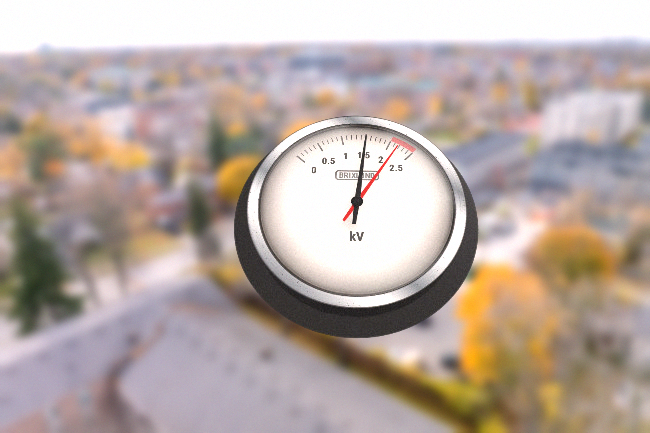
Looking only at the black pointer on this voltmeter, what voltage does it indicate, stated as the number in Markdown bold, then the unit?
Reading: **1.5** kV
